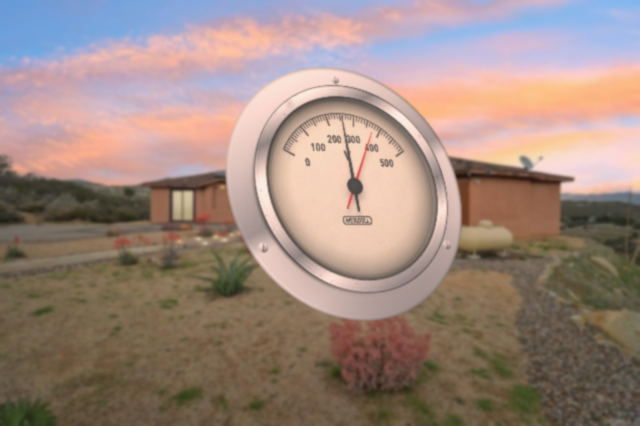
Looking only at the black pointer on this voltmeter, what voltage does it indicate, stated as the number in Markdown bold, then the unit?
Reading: **250** V
